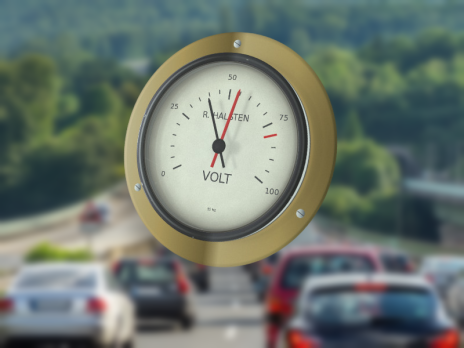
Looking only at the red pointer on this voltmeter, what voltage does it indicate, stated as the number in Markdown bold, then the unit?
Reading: **55** V
